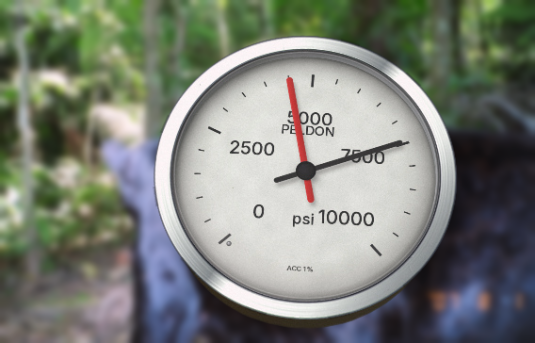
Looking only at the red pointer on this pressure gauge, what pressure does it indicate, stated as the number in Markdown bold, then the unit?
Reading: **4500** psi
